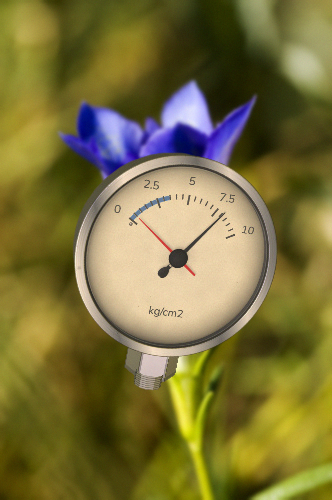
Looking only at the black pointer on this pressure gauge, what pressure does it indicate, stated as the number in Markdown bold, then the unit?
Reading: **8** kg/cm²
